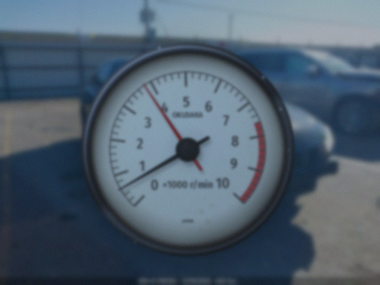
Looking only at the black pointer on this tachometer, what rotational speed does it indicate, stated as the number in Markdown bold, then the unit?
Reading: **600** rpm
